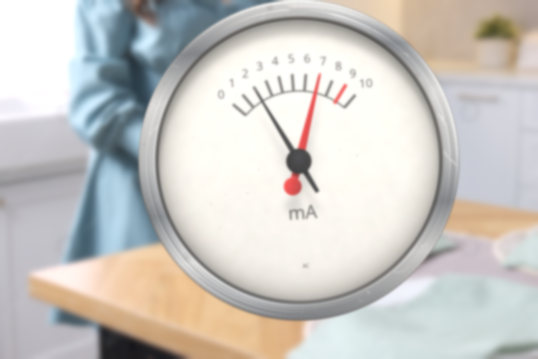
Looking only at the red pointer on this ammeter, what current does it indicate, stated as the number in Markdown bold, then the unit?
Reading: **7** mA
